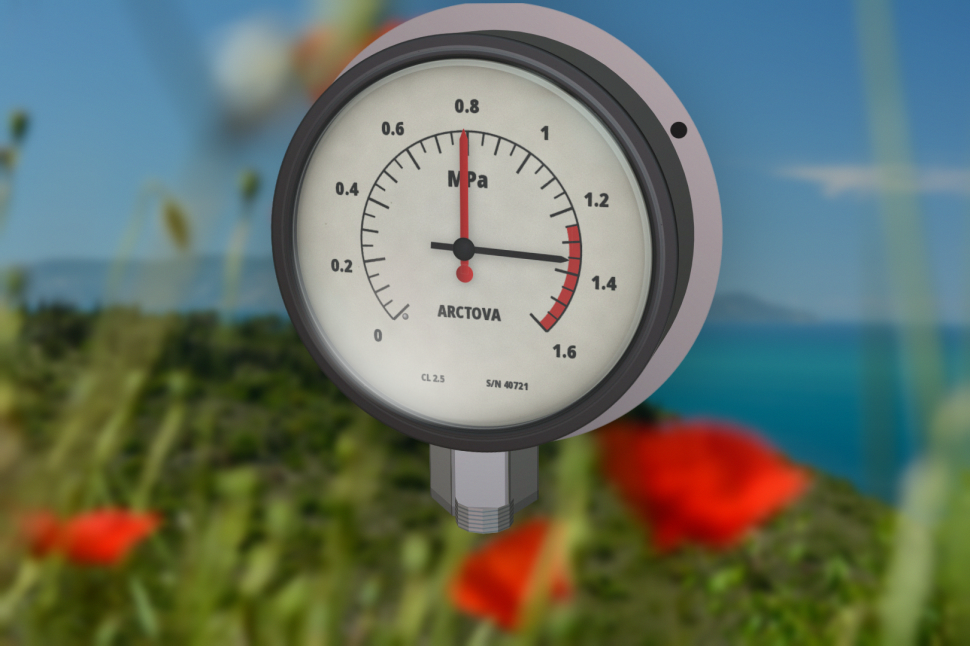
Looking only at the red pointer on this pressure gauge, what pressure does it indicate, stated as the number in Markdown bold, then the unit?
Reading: **0.8** MPa
